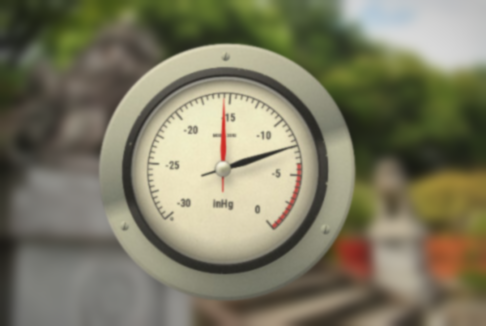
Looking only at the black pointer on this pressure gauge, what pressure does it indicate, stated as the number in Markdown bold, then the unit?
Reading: **-7.5** inHg
